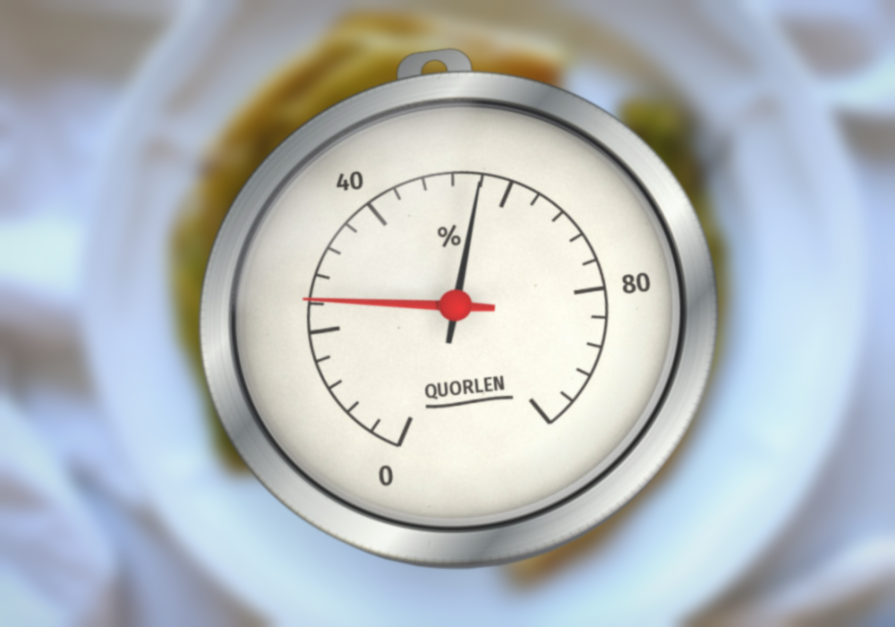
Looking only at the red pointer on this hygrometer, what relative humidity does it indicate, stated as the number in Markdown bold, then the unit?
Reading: **24** %
